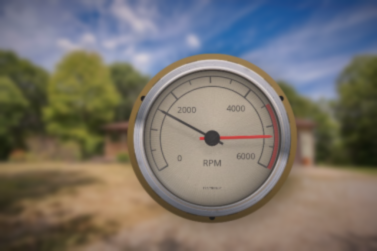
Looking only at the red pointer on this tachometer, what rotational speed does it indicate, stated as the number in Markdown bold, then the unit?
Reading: **5250** rpm
